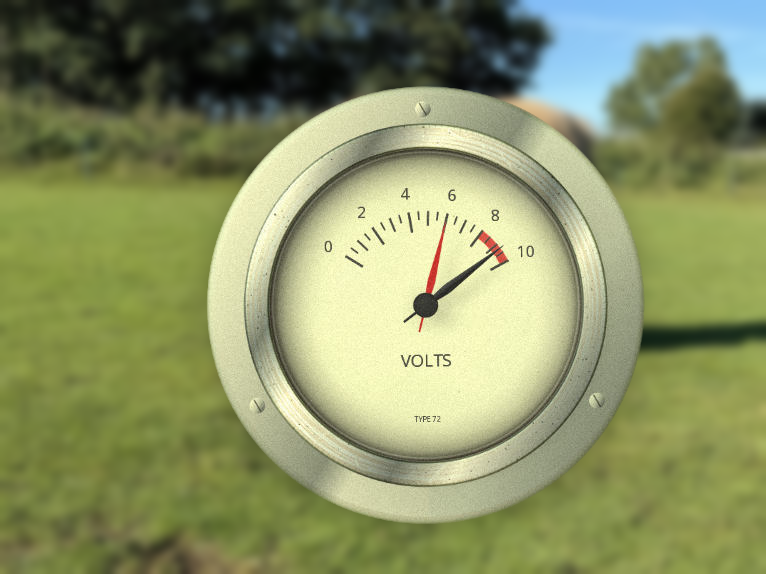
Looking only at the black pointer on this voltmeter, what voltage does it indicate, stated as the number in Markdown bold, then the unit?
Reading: **9.25** V
